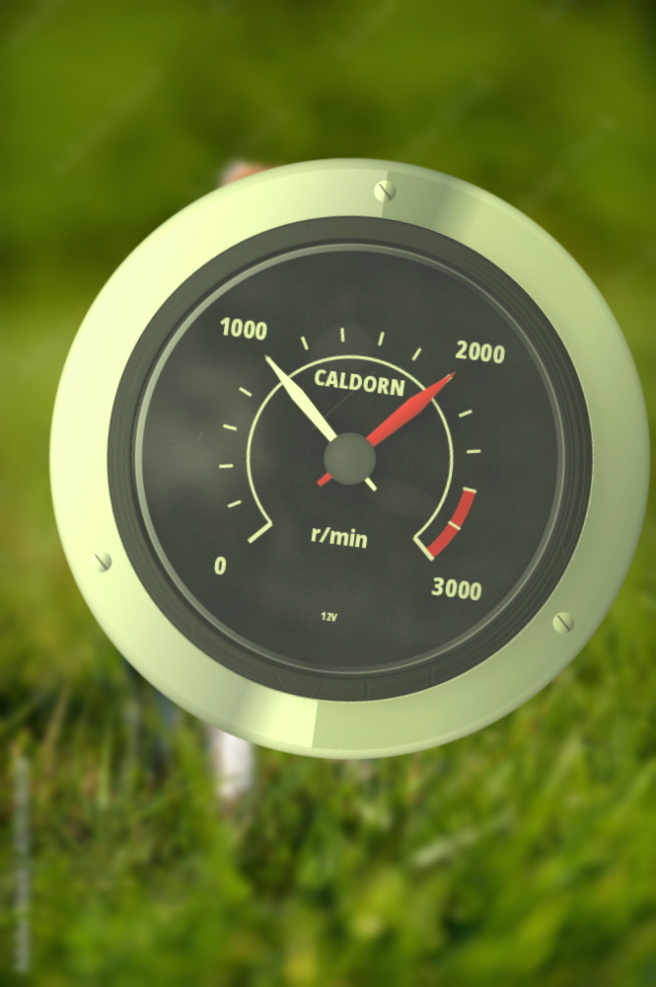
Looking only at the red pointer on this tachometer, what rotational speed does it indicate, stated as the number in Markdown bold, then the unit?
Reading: **2000** rpm
